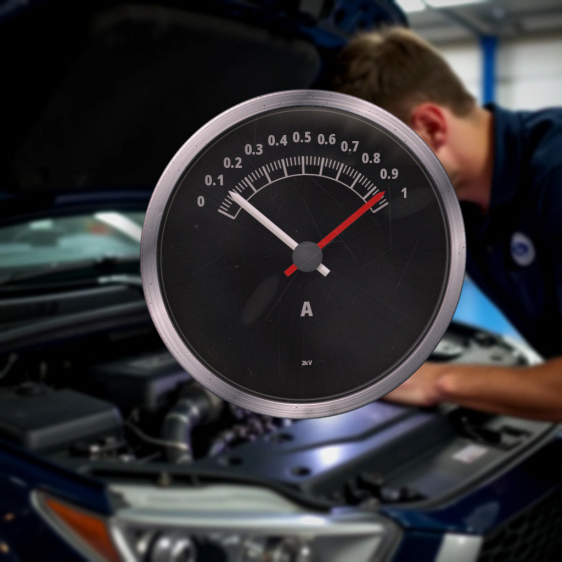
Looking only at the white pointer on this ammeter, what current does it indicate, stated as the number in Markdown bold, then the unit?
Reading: **0.1** A
